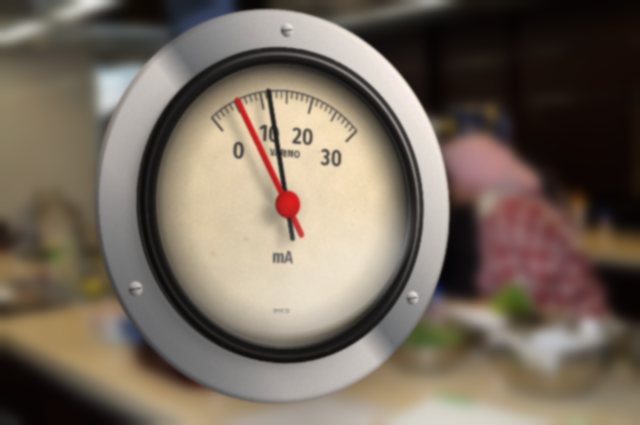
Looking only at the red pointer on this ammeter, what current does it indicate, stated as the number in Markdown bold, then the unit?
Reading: **5** mA
